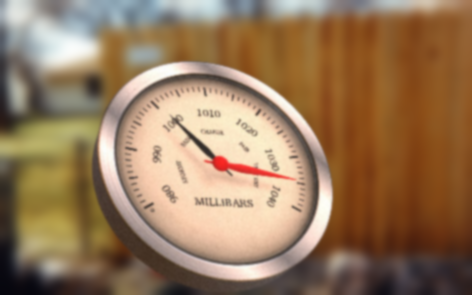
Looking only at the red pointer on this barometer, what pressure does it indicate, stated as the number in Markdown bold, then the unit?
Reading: **1035** mbar
